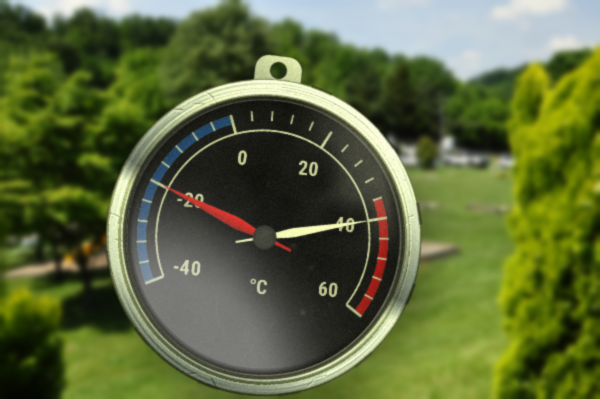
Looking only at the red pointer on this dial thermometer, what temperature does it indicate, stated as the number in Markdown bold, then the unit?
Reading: **-20** °C
